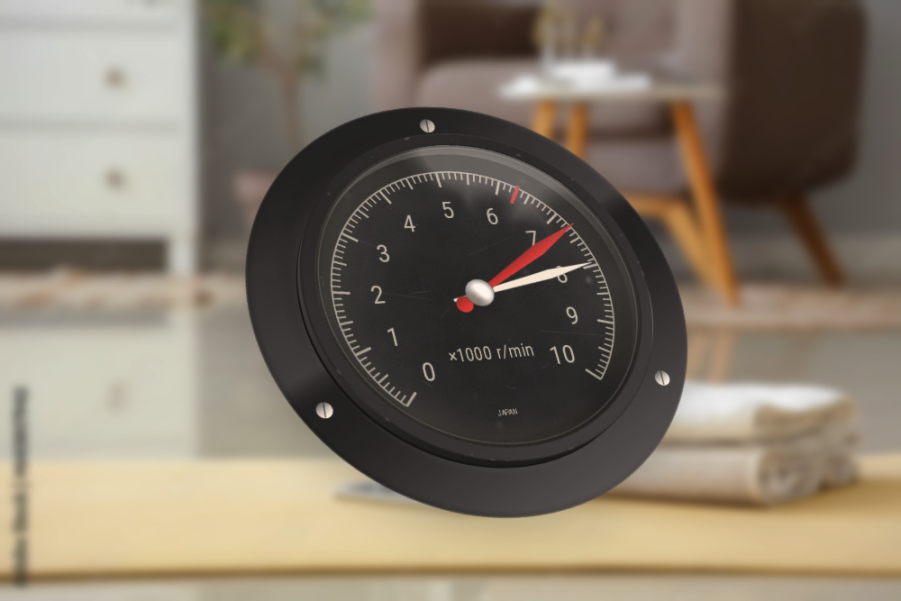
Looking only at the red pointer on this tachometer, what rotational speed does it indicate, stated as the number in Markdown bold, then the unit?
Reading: **7300** rpm
